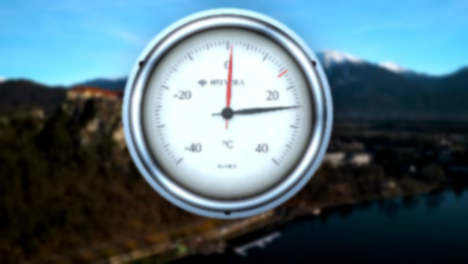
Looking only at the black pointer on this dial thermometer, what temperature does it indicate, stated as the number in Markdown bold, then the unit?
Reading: **25** °C
